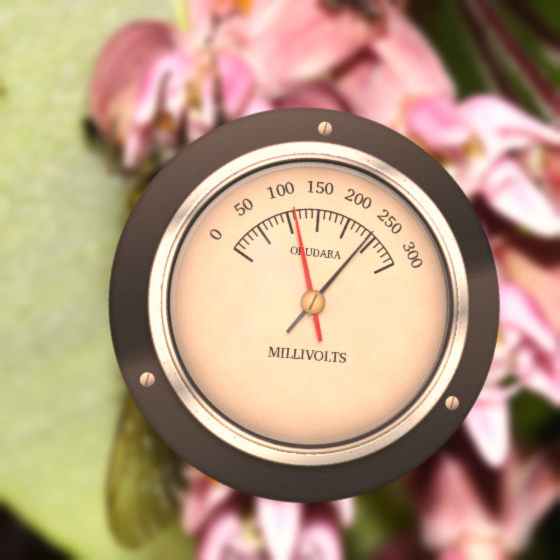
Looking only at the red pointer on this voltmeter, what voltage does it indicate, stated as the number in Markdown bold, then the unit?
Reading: **110** mV
